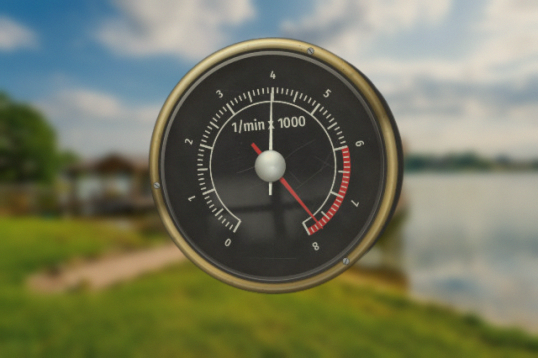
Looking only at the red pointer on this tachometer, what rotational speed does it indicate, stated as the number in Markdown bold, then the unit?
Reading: **7700** rpm
